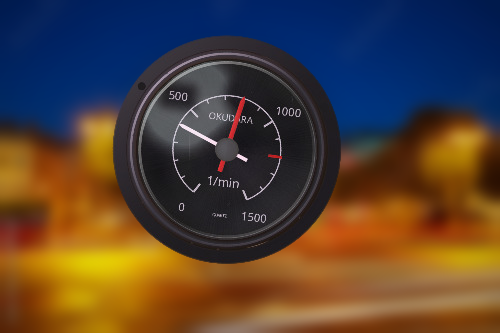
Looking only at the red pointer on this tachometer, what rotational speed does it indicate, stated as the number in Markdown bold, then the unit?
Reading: **800** rpm
